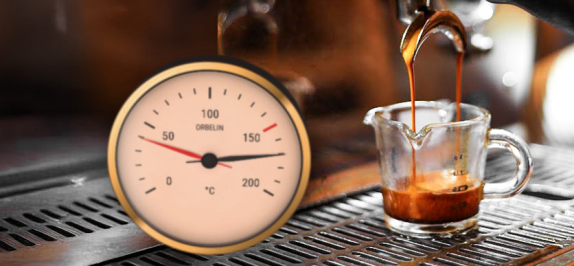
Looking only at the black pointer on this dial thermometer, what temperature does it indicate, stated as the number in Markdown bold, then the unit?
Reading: **170** °C
